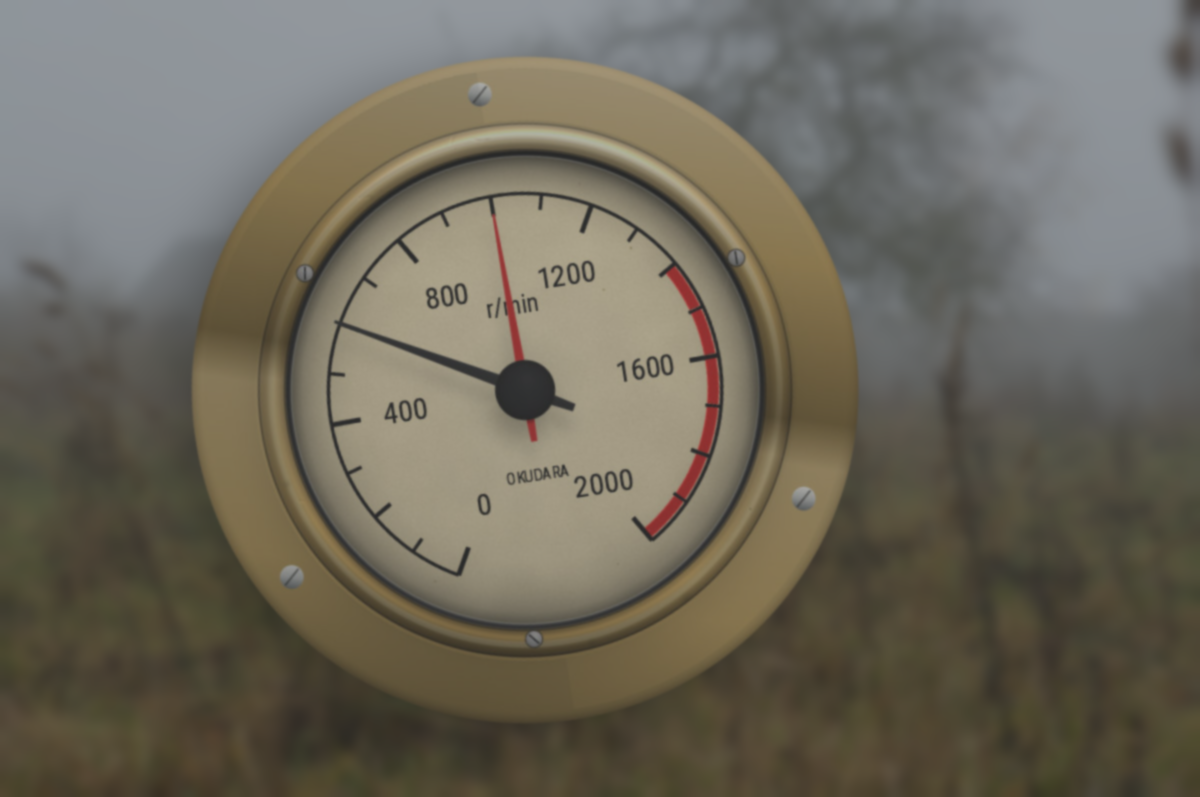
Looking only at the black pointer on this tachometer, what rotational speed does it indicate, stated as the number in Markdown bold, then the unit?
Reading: **600** rpm
